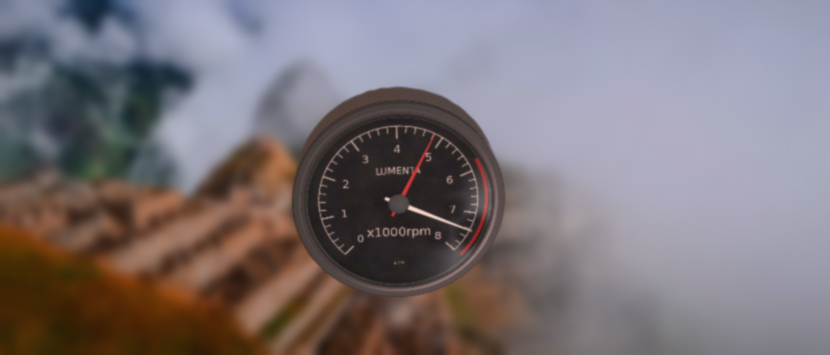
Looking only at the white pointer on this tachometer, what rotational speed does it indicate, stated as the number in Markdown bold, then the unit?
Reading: **7400** rpm
